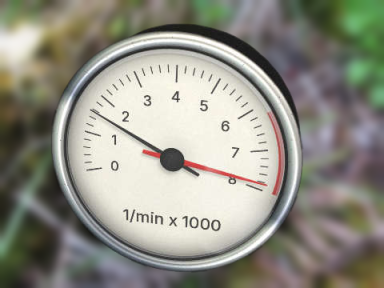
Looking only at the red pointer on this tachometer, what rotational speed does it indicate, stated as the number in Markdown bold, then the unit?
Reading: **7800** rpm
